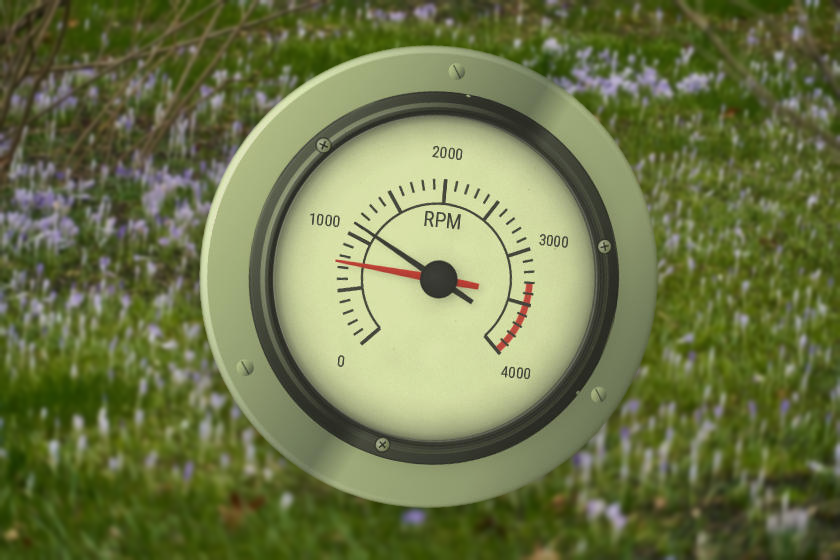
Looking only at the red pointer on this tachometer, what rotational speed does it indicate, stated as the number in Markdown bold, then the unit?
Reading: **750** rpm
